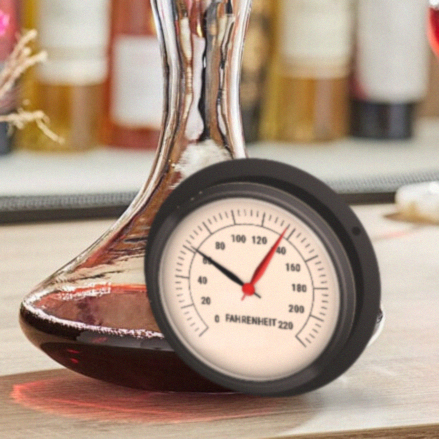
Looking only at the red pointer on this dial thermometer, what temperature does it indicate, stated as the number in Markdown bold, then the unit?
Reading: **136** °F
